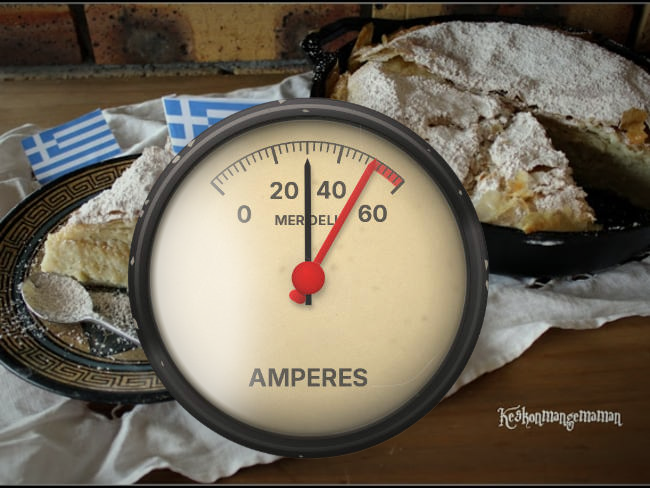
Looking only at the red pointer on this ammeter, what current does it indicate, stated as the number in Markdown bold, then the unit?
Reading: **50** A
